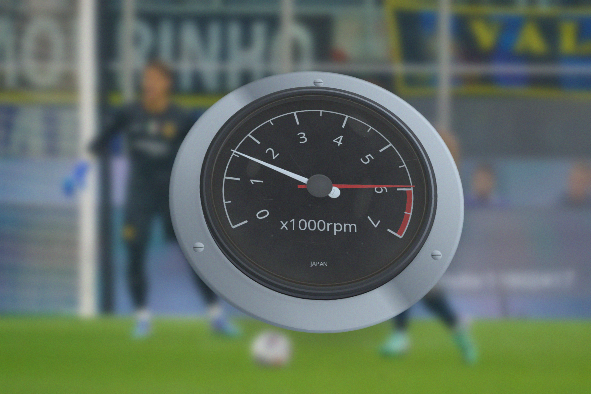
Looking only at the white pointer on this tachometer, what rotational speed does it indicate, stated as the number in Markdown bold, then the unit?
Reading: **1500** rpm
